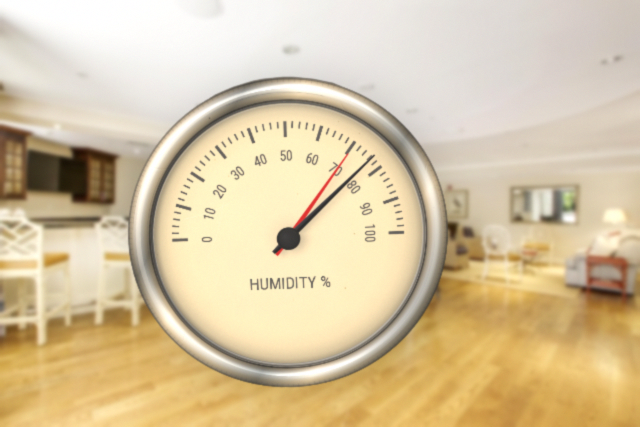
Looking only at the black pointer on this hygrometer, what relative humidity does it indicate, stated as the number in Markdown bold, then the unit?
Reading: **76** %
